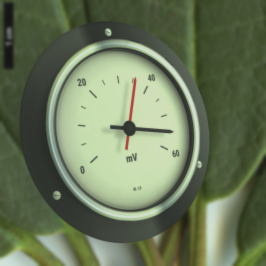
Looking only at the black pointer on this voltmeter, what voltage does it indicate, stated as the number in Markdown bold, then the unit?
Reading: **55** mV
